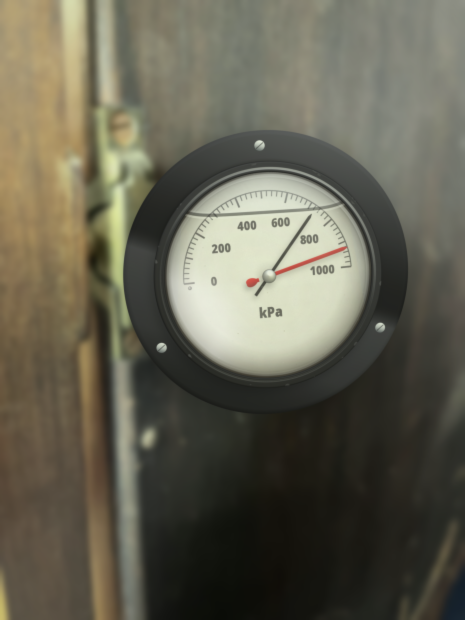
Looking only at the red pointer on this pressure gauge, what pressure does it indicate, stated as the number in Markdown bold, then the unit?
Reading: **920** kPa
